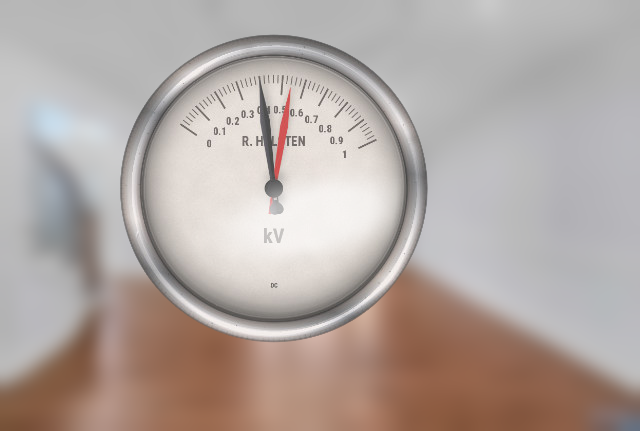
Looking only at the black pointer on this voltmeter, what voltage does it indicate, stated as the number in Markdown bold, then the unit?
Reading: **0.4** kV
